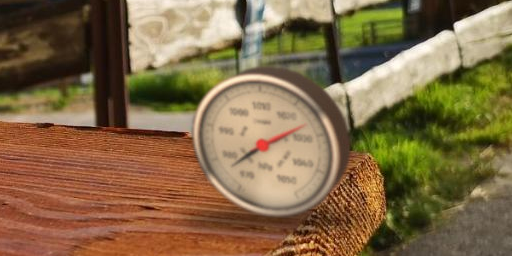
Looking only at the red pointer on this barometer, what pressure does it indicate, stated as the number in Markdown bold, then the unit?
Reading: **1026** hPa
